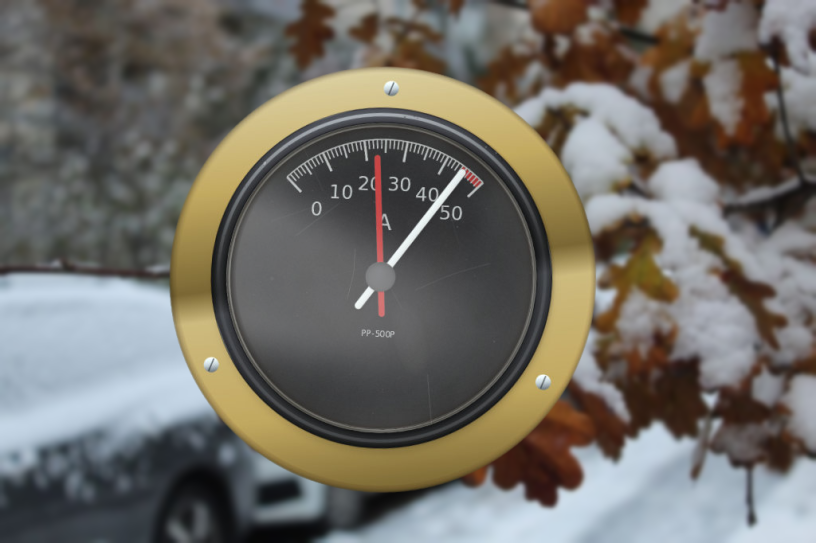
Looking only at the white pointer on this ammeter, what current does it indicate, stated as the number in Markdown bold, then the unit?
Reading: **45** A
